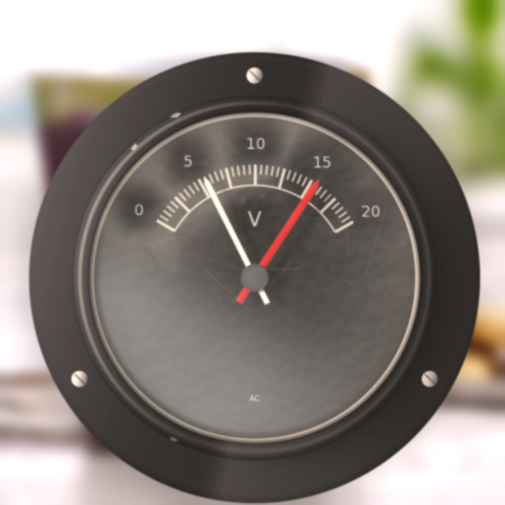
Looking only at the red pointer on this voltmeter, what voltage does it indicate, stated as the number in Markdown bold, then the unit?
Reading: **15.5** V
